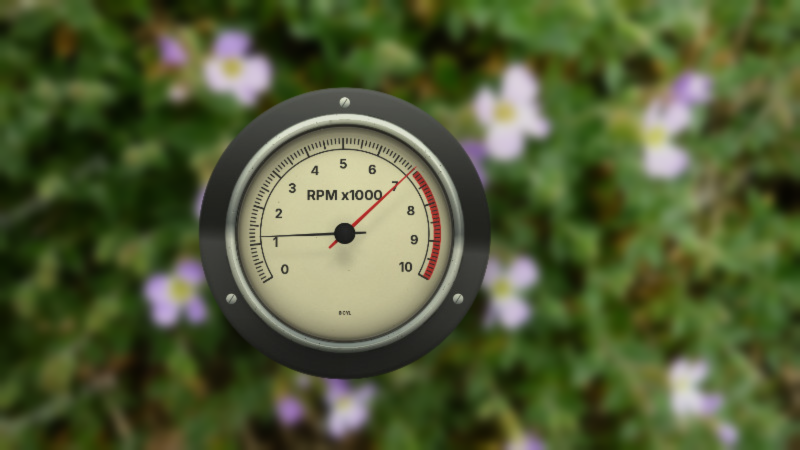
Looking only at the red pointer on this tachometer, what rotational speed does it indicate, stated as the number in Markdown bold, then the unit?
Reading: **7000** rpm
